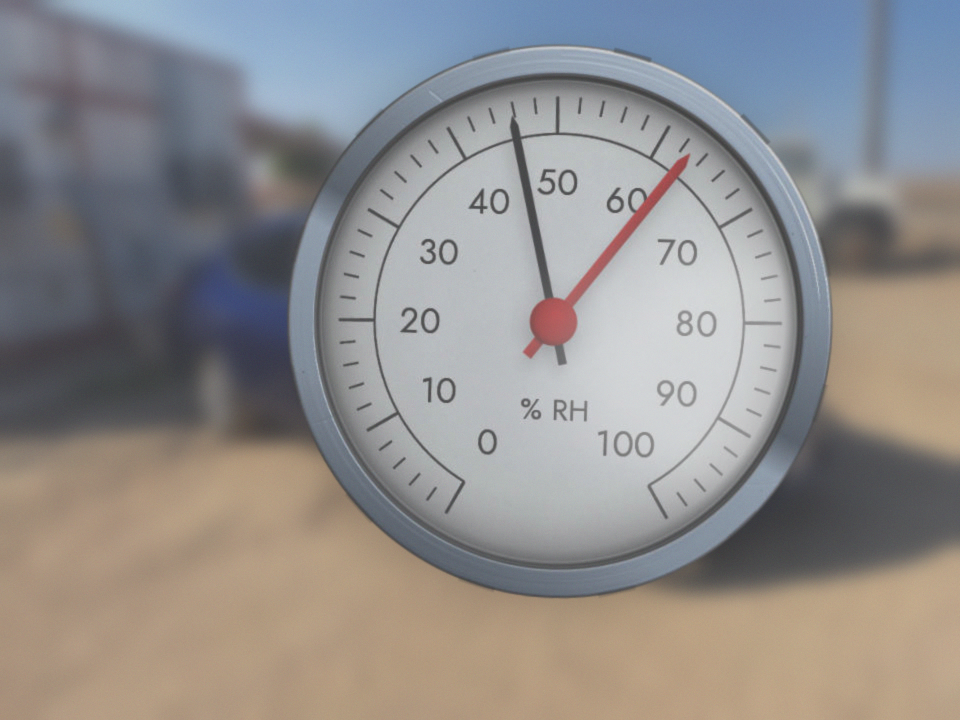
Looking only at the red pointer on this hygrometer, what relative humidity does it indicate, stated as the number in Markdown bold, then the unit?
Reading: **63** %
